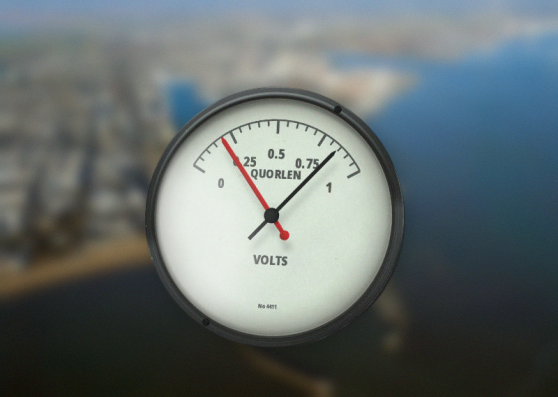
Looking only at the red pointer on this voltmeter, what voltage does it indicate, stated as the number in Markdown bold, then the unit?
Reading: **0.2** V
